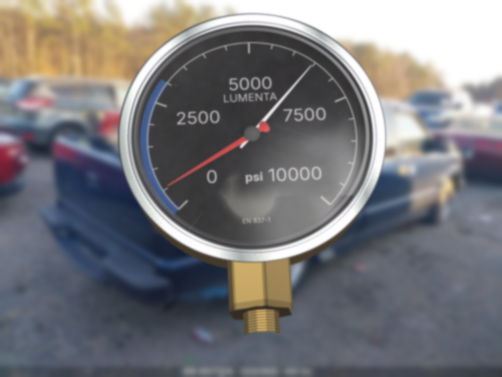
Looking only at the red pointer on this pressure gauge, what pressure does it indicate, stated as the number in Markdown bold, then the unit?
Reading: **500** psi
